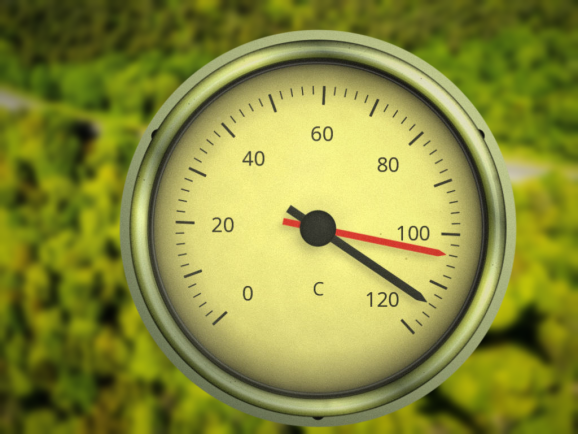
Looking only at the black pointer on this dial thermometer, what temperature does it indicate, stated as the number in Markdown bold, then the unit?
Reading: **114** °C
